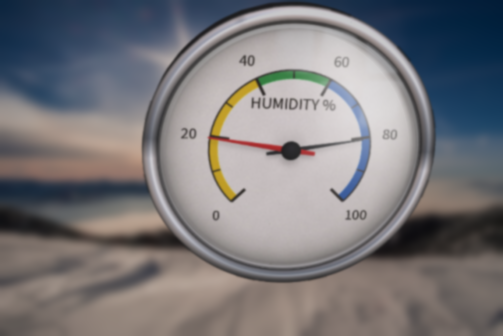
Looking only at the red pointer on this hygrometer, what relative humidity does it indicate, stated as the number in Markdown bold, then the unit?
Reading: **20** %
